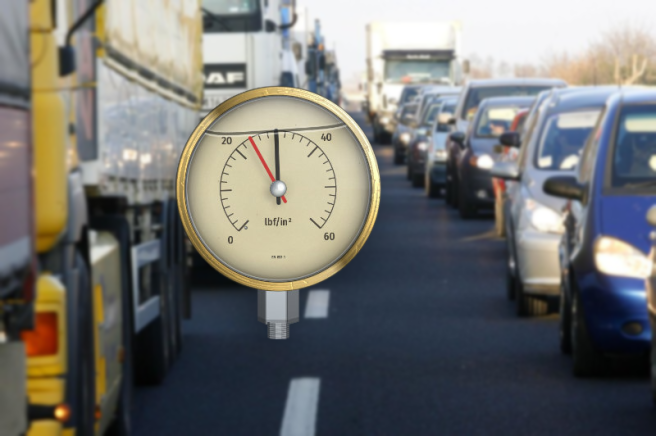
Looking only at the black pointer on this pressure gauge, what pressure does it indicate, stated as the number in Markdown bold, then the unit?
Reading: **30** psi
